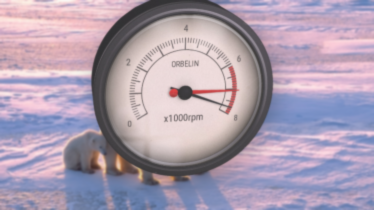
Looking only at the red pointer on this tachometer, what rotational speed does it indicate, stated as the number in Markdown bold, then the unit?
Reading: **7000** rpm
